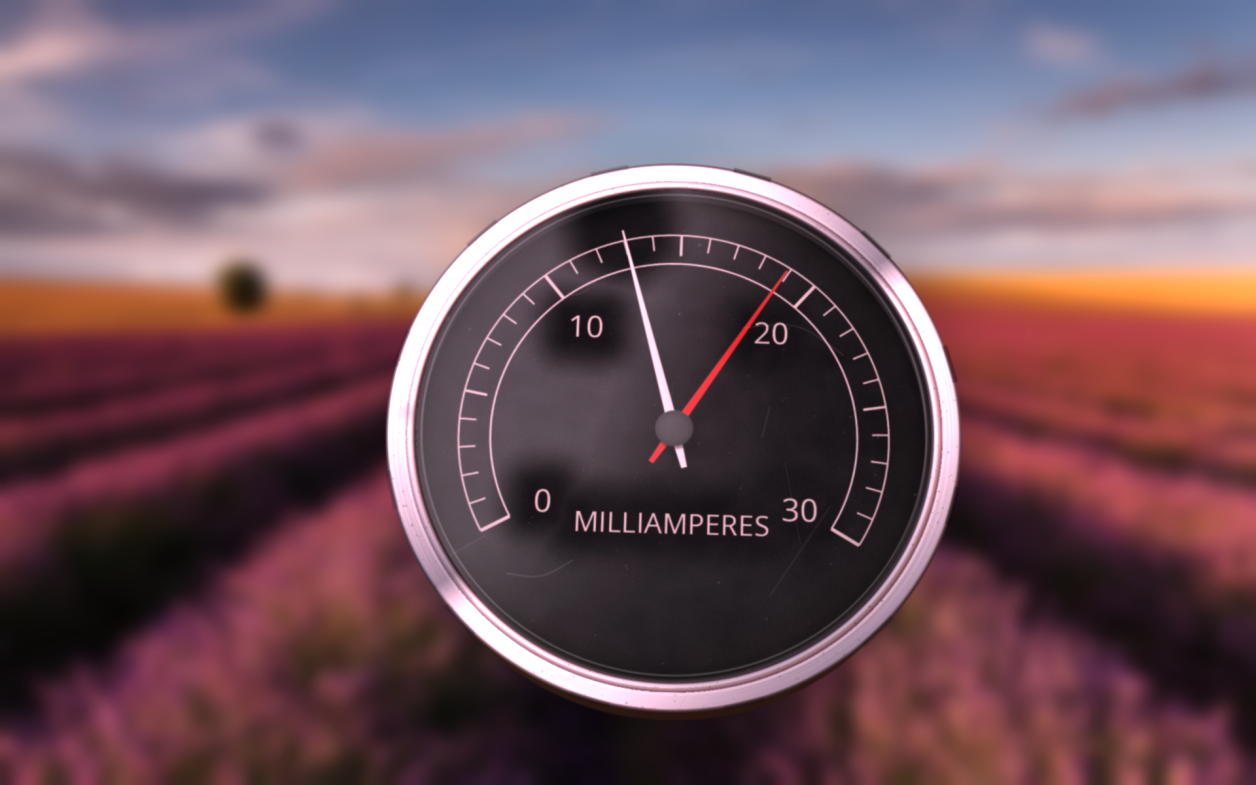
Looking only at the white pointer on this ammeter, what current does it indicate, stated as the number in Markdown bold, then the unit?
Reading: **13** mA
